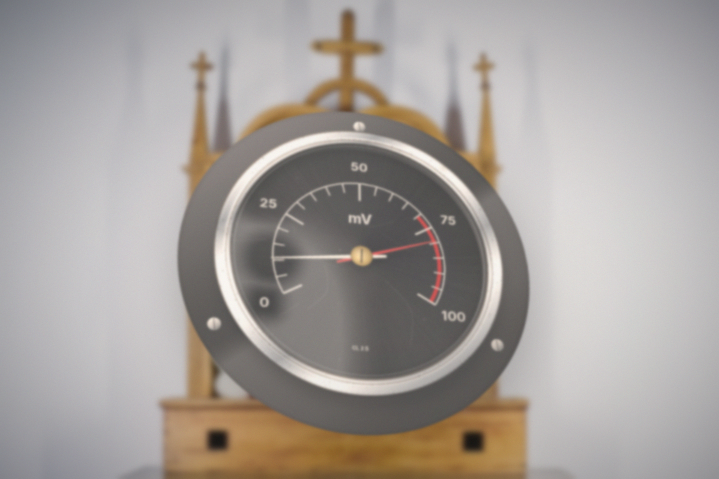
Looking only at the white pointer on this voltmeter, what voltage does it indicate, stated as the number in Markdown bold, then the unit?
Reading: **10** mV
